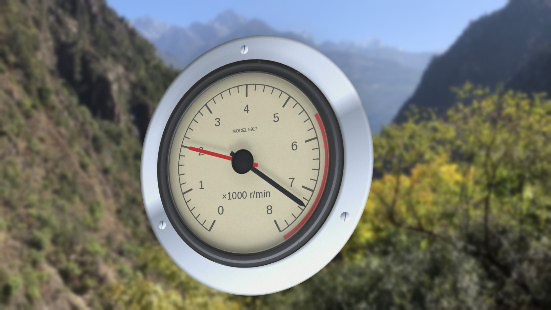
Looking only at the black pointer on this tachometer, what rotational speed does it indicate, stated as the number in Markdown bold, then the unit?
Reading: **7300** rpm
